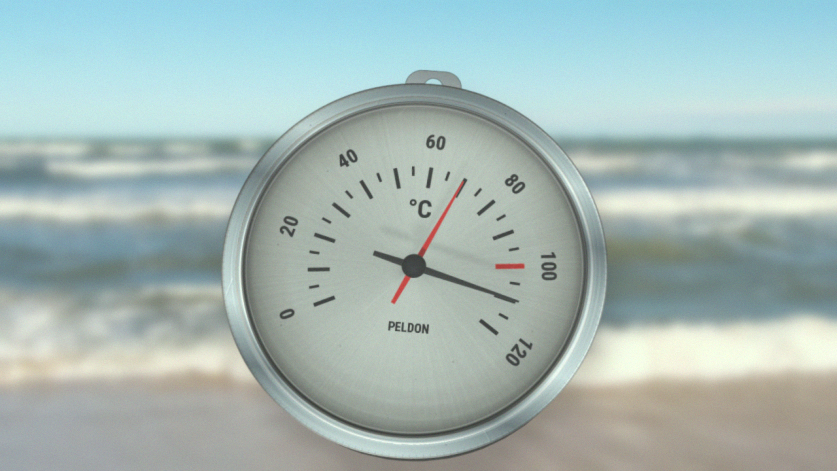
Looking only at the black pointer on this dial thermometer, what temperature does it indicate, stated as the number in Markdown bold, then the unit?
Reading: **110** °C
